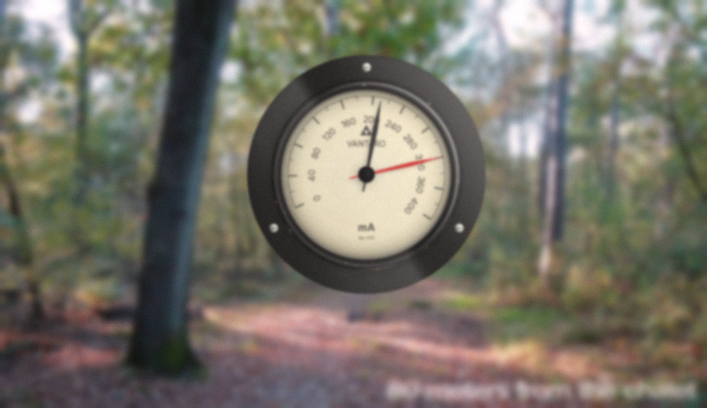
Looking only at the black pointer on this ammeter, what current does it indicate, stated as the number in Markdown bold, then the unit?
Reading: **210** mA
